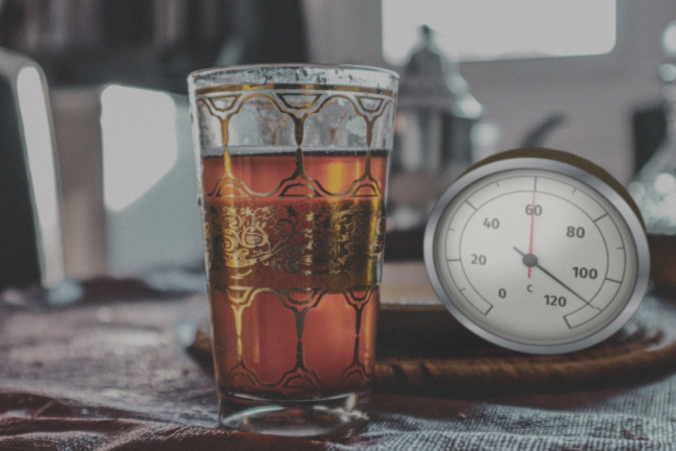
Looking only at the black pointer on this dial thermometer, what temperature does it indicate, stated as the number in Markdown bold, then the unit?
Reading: **110** °C
